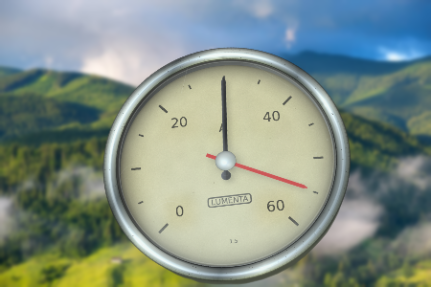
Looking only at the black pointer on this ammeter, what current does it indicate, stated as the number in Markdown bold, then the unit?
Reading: **30** A
